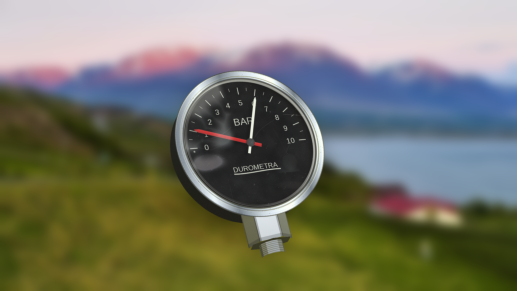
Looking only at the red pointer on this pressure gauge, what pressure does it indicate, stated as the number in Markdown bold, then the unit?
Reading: **1** bar
